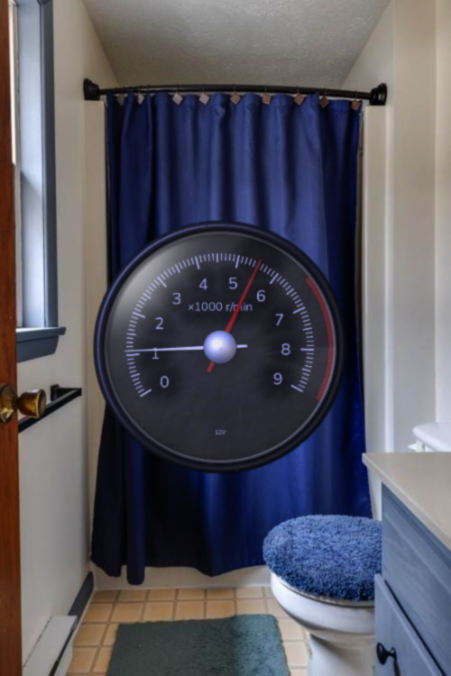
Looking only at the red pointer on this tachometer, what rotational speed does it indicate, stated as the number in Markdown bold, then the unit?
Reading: **5500** rpm
